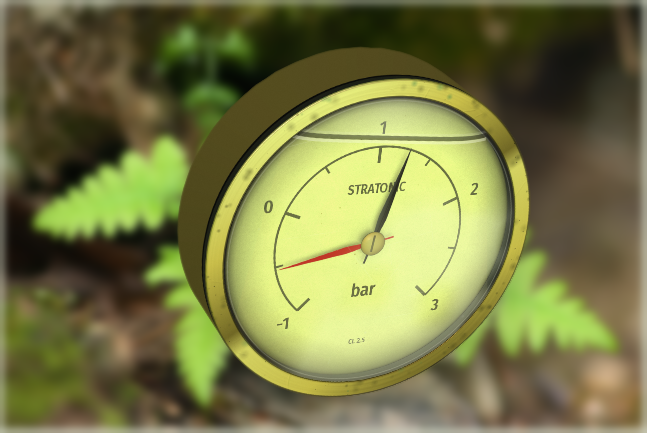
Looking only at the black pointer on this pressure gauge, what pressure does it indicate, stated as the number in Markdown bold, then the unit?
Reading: **1.25** bar
